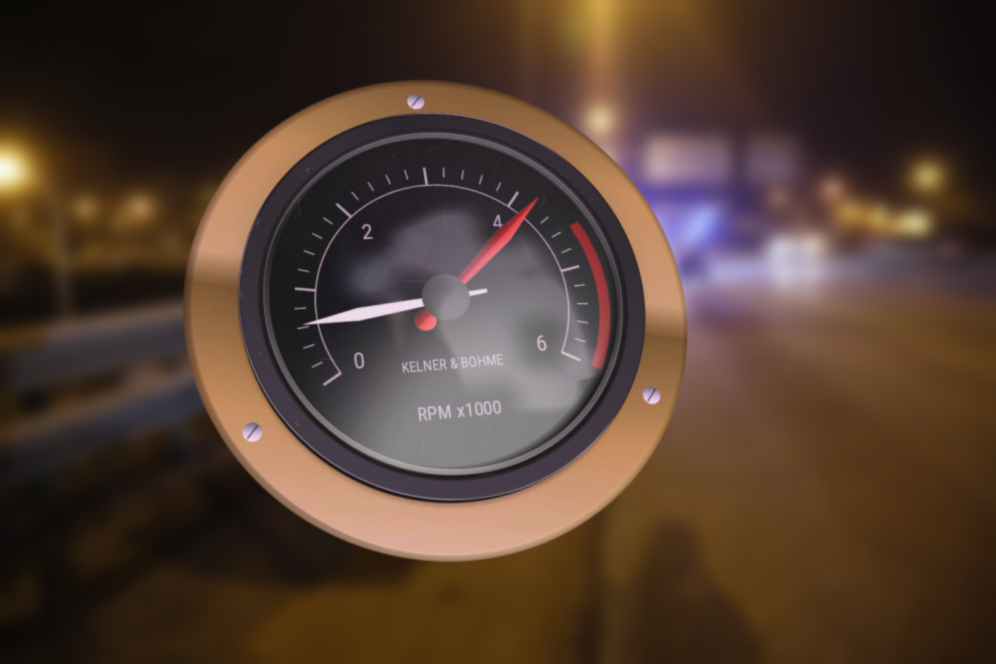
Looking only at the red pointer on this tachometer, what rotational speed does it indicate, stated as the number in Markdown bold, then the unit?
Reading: **4200** rpm
